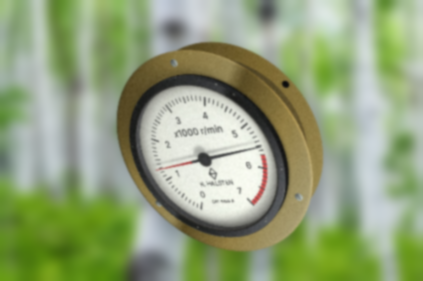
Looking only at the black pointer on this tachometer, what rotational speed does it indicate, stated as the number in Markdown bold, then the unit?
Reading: **5500** rpm
